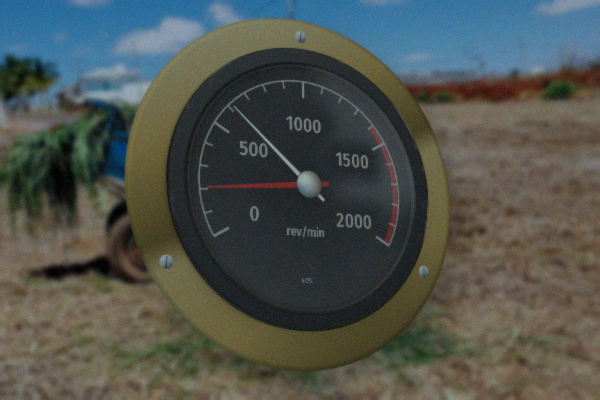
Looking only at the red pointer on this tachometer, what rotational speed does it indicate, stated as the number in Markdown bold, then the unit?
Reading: **200** rpm
